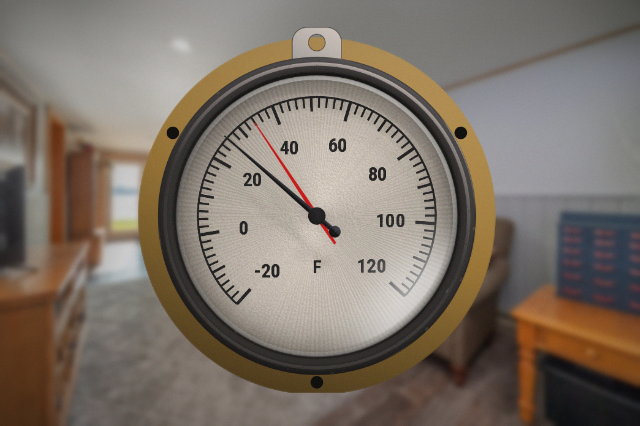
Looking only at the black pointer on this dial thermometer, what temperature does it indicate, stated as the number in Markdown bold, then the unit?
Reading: **26** °F
